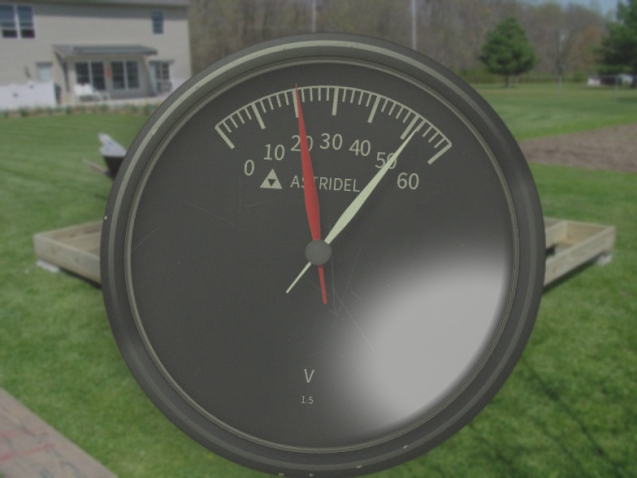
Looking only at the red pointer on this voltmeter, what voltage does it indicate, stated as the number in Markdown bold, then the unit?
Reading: **21** V
